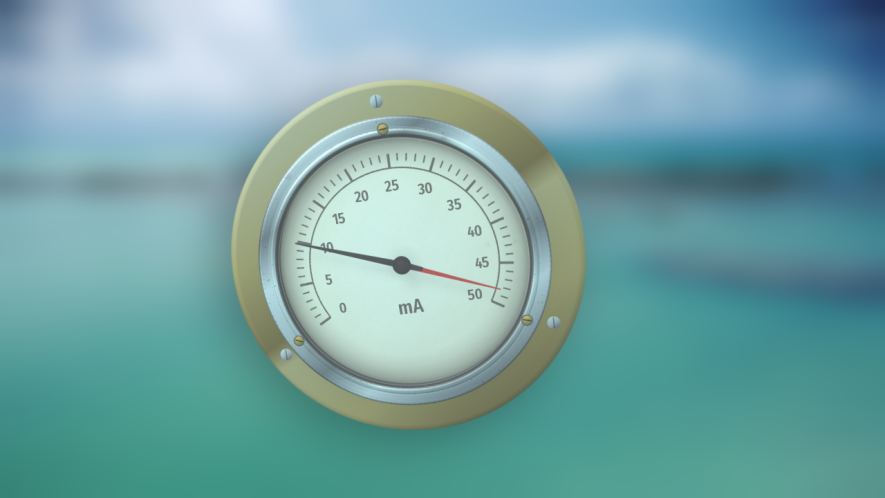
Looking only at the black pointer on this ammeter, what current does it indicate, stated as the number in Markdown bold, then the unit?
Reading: **10** mA
